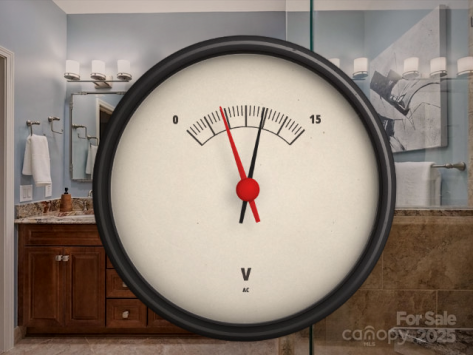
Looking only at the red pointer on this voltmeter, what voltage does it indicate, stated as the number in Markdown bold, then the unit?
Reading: **4.5** V
